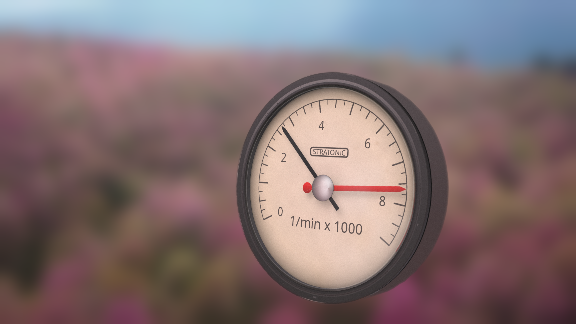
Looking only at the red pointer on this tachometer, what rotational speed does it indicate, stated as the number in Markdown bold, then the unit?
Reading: **7625** rpm
